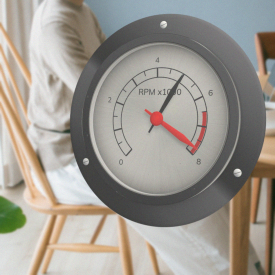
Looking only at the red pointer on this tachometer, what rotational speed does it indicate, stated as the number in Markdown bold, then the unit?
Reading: **7750** rpm
